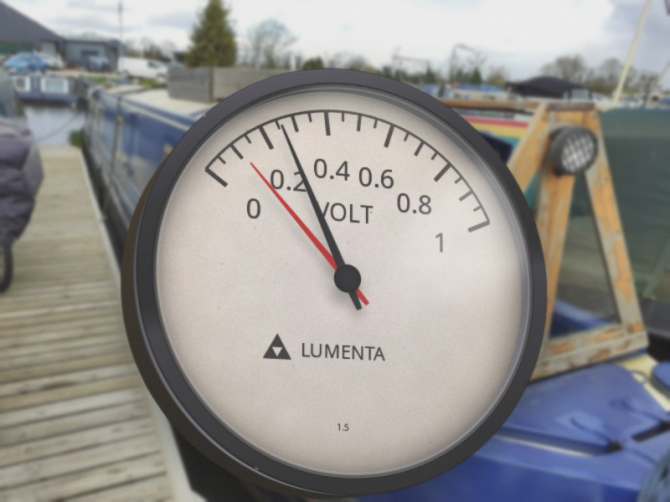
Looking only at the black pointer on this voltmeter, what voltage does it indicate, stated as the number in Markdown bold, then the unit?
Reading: **0.25** V
